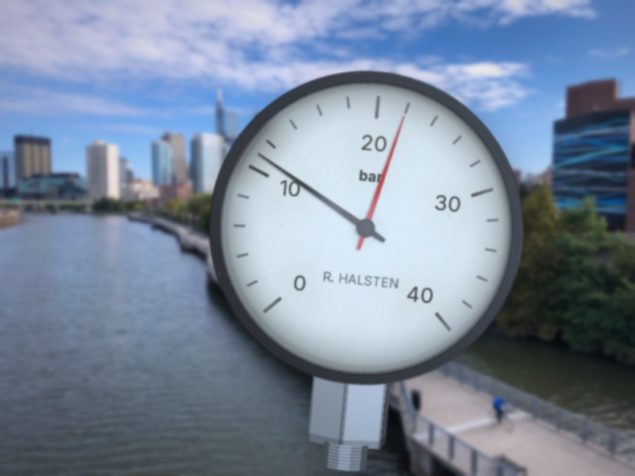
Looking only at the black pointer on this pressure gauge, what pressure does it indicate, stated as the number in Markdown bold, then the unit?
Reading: **11** bar
